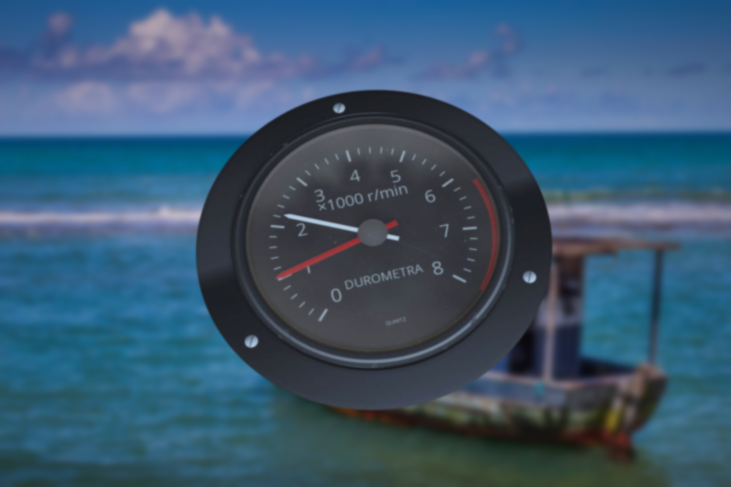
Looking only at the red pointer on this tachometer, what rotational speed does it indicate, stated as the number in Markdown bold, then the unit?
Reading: **1000** rpm
